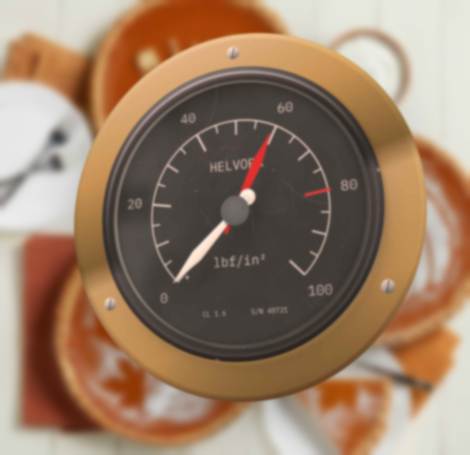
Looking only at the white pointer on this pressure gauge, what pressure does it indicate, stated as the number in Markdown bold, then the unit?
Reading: **0** psi
